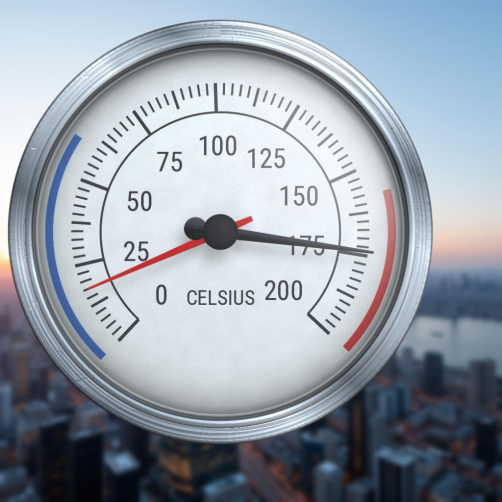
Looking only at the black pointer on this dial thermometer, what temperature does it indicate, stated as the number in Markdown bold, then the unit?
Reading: **173.75** °C
